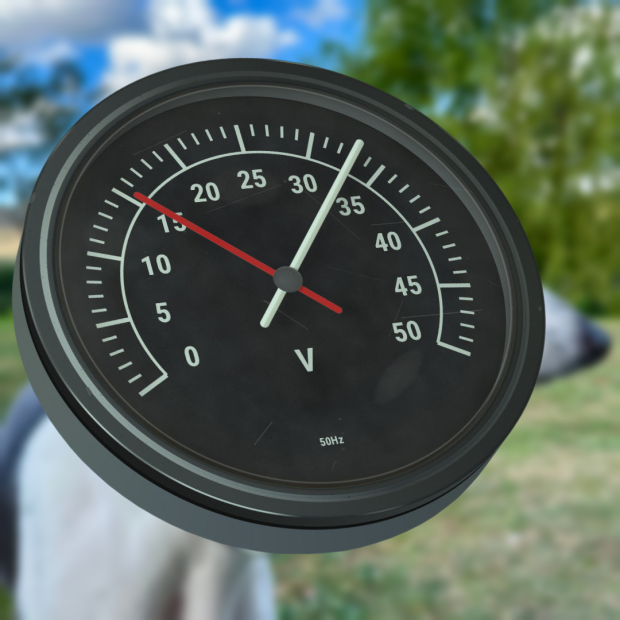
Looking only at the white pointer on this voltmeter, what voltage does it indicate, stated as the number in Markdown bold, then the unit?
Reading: **33** V
